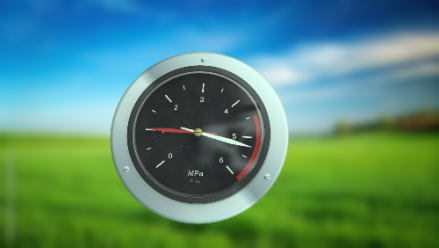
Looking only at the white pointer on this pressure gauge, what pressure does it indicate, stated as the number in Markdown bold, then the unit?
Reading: **5.25** MPa
